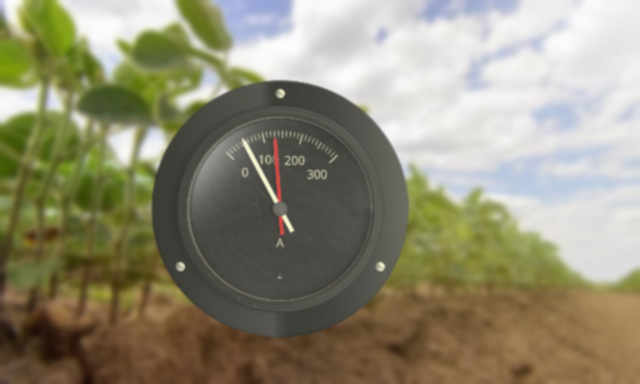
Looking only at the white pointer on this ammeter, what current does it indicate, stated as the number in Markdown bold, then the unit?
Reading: **50** A
